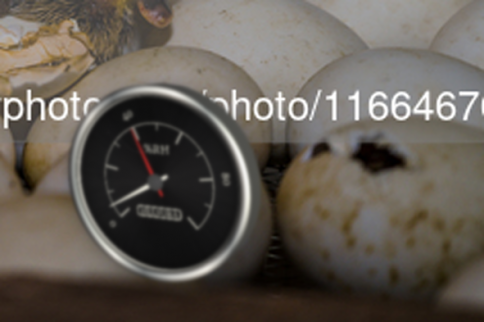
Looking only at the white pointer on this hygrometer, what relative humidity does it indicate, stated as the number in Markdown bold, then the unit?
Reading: **5** %
